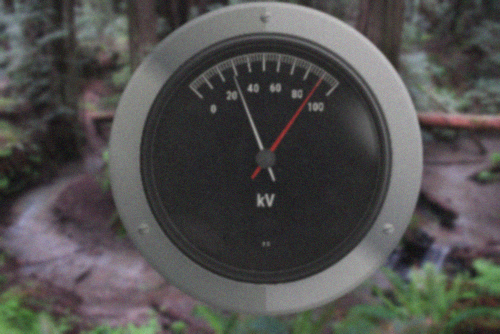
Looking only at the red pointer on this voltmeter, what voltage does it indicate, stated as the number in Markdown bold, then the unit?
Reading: **90** kV
